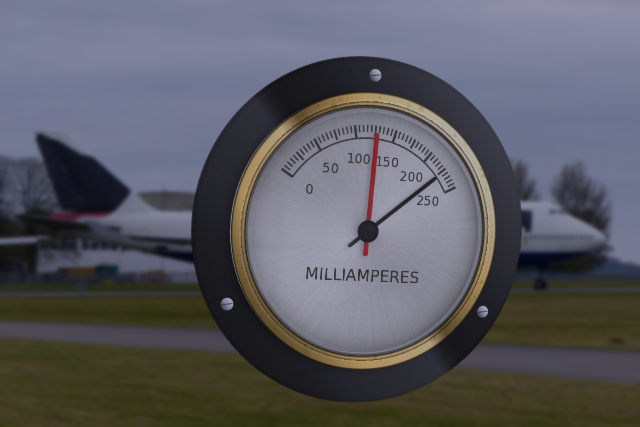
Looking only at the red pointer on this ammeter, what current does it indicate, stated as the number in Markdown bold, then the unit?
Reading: **125** mA
